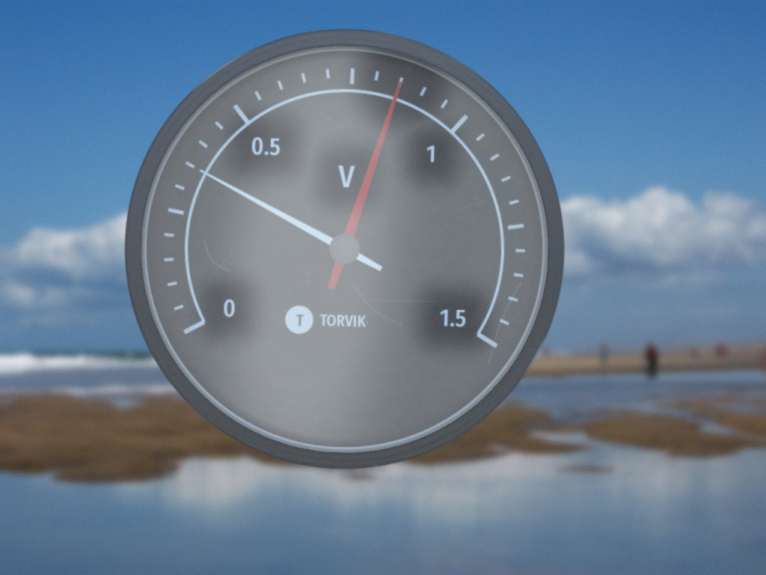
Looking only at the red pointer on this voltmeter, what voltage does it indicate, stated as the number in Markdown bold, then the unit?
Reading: **0.85** V
